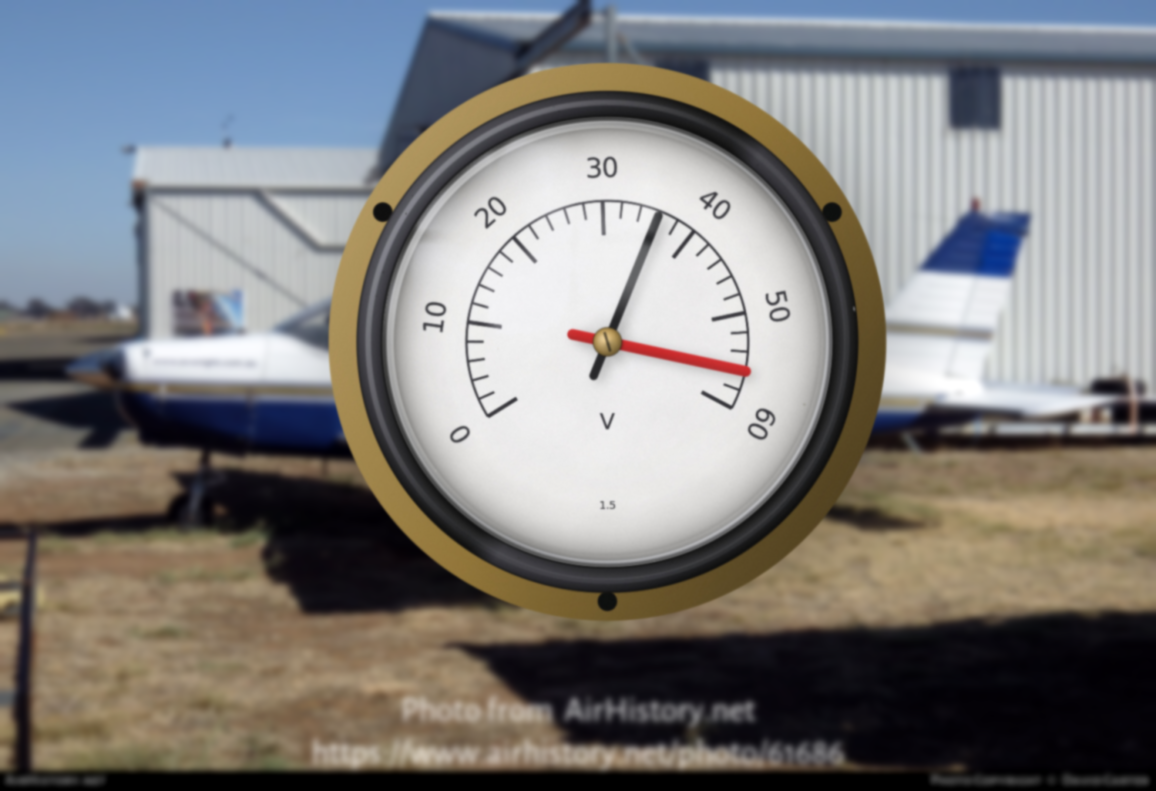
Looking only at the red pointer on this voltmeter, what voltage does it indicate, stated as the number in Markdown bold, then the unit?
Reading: **56** V
